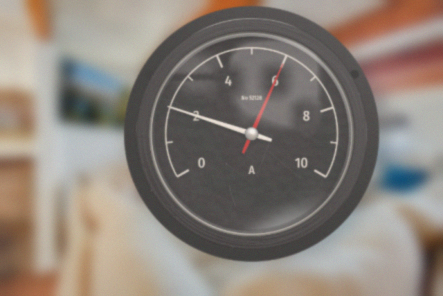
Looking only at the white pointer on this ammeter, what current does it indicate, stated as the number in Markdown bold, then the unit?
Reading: **2** A
